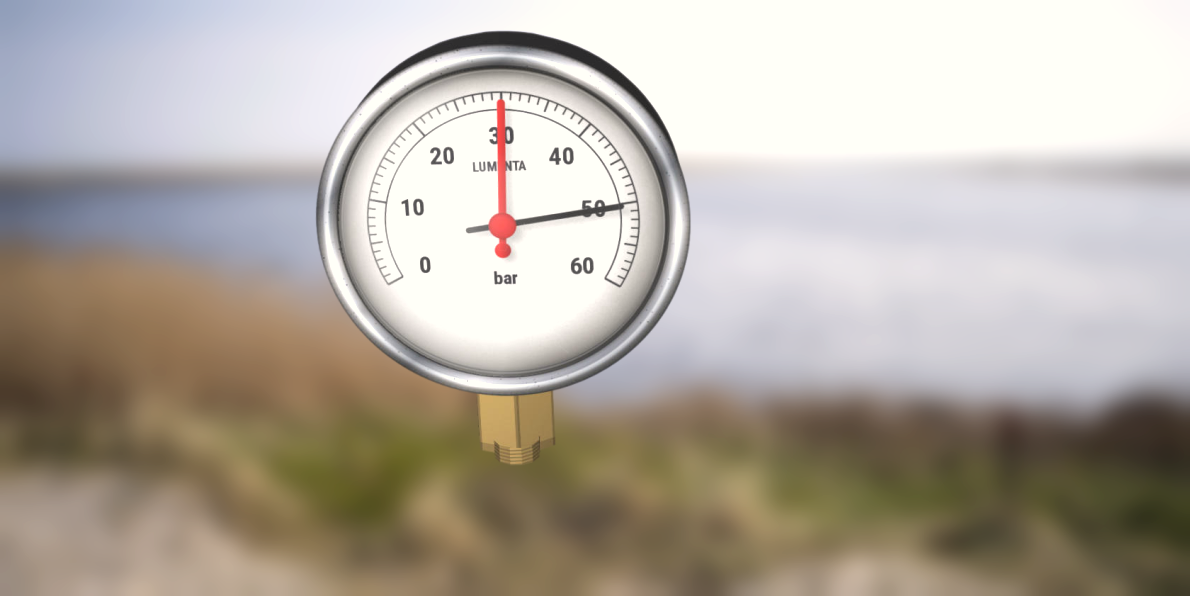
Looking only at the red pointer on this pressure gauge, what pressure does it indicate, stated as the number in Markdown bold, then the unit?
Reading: **30** bar
